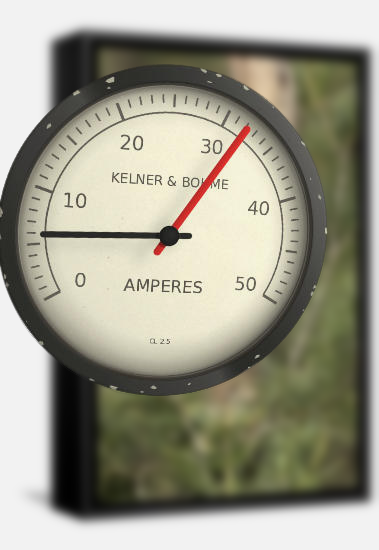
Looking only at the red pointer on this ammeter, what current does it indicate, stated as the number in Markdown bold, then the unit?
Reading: **32** A
